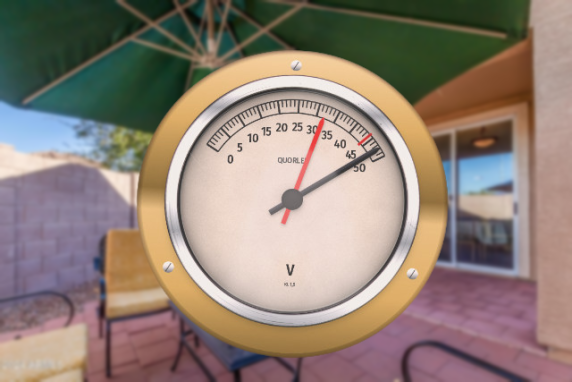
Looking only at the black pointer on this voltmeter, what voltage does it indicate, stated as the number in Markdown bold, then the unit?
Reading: **48** V
